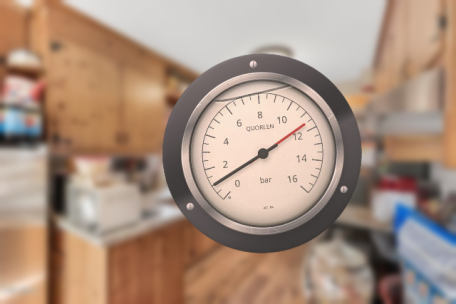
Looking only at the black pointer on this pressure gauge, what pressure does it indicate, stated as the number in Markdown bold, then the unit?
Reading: **1** bar
